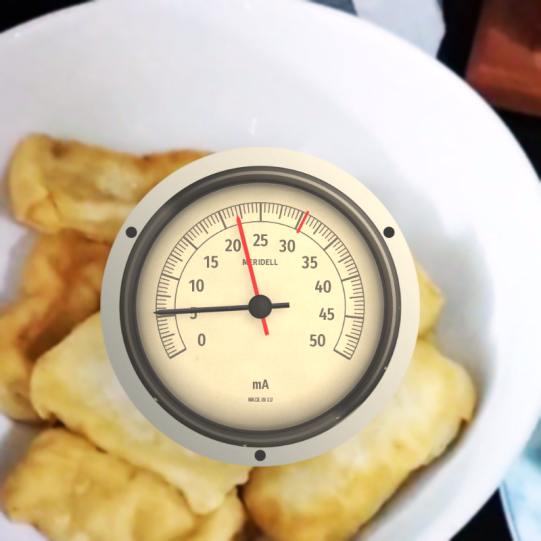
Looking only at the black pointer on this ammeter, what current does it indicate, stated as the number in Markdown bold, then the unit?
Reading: **5.5** mA
